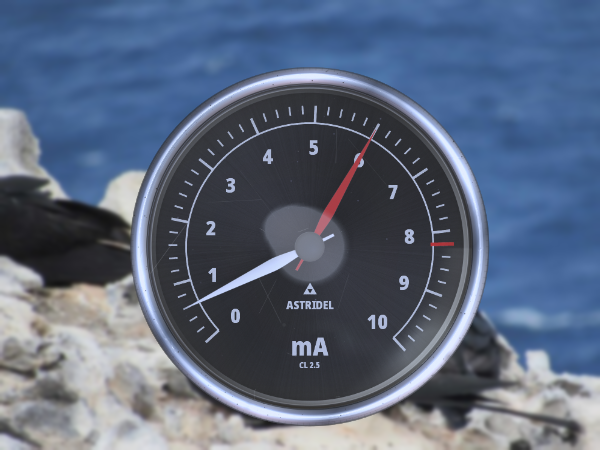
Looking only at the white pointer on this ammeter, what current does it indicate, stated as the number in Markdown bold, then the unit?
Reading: **0.6** mA
